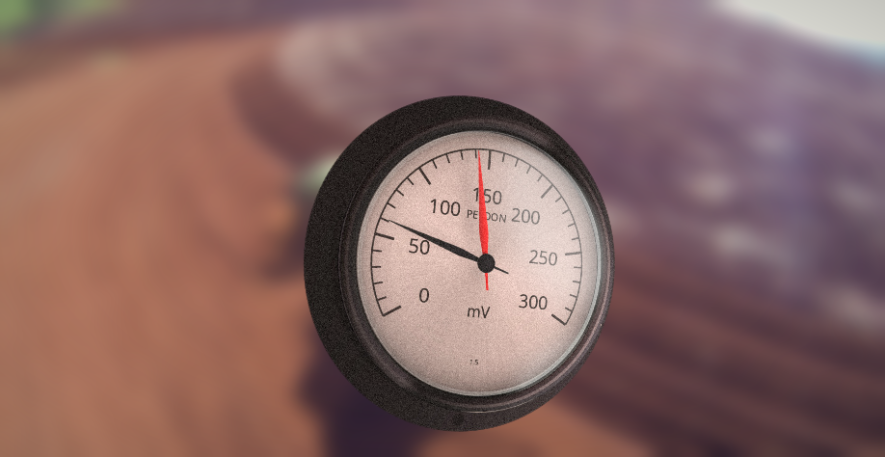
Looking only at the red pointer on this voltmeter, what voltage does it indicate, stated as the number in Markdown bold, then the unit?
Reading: **140** mV
